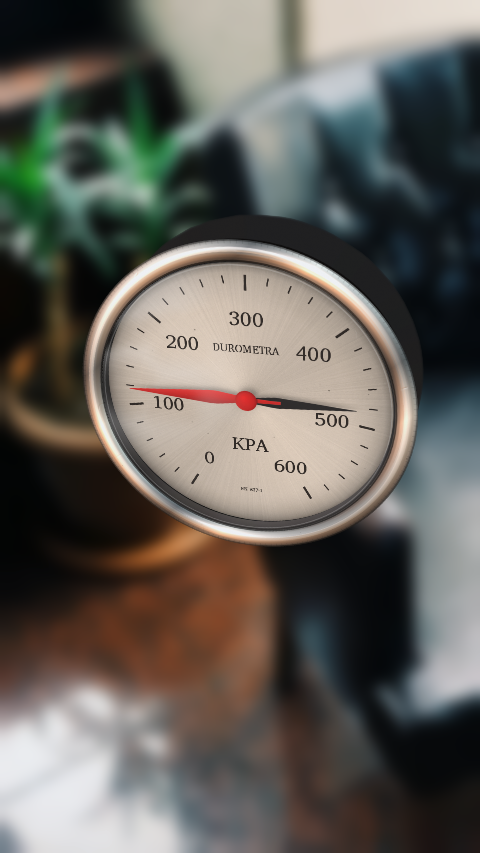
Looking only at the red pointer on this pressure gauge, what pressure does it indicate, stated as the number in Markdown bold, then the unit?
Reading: **120** kPa
